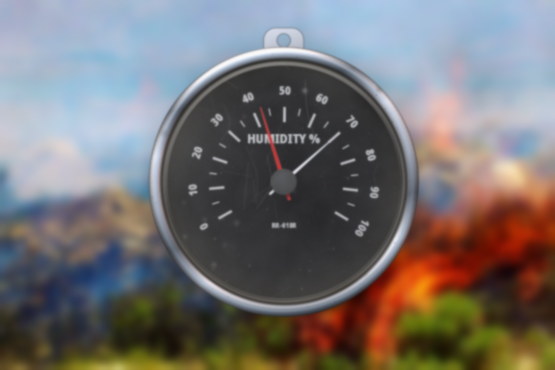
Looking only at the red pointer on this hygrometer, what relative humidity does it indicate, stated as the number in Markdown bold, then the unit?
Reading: **42.5** %
